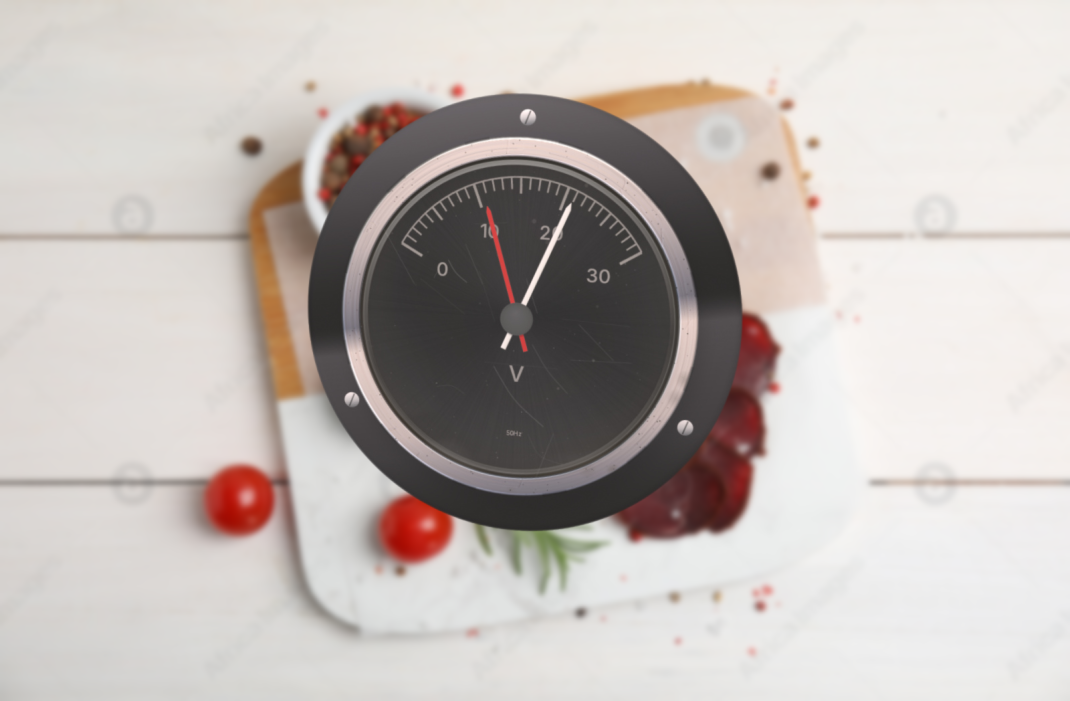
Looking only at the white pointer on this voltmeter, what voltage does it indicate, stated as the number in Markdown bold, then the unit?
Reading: **21** V
